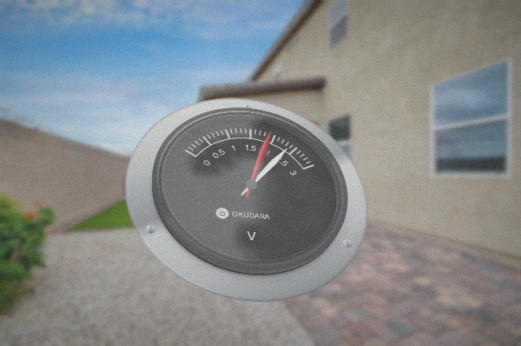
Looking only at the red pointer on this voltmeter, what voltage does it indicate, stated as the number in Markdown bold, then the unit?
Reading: **1.9** V
